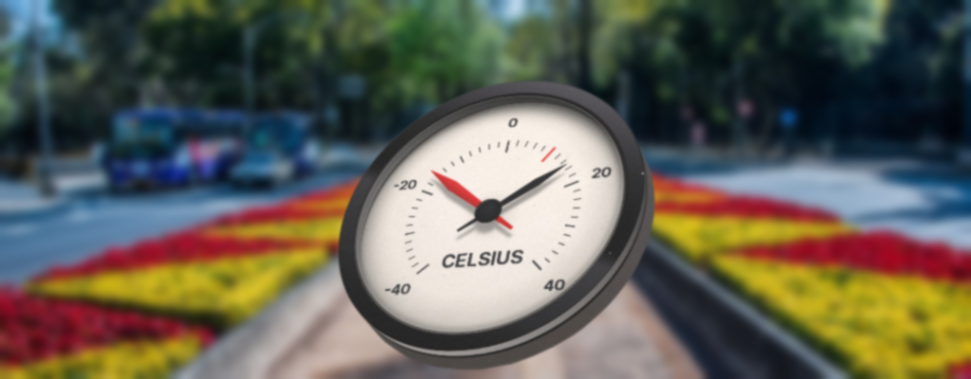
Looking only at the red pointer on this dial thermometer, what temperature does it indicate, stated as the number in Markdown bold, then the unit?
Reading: **-16** °C
